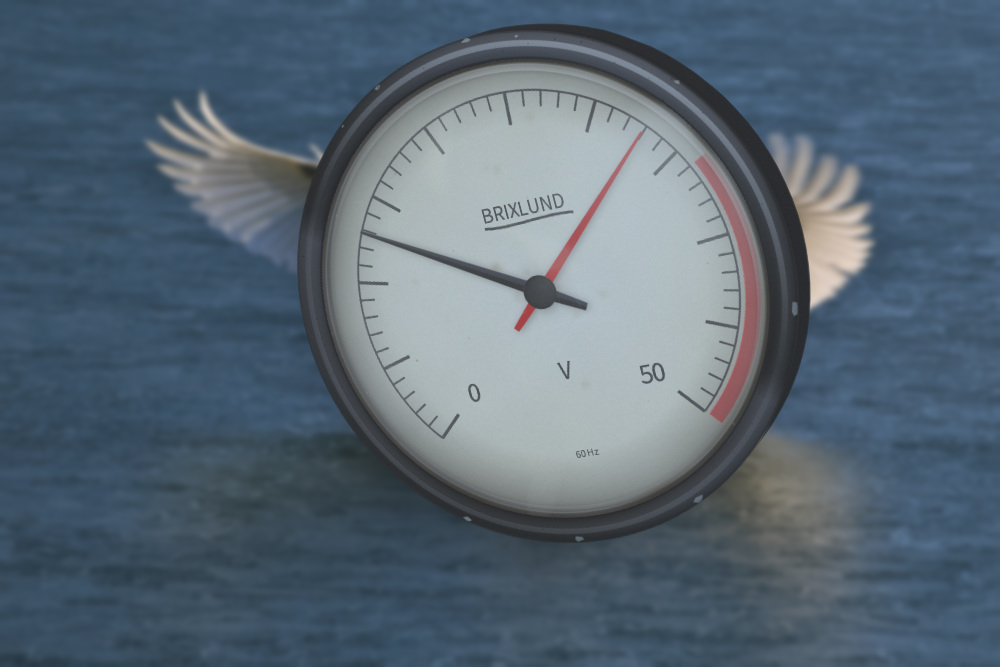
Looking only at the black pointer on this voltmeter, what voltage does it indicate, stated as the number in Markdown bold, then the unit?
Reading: **13** V
